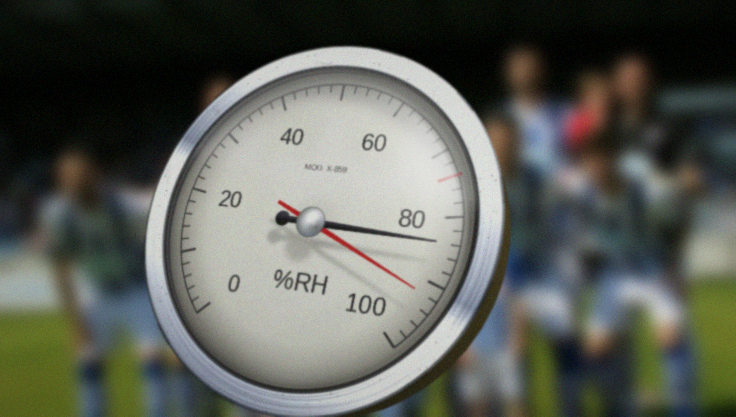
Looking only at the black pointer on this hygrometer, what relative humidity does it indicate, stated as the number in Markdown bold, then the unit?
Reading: **84** %
